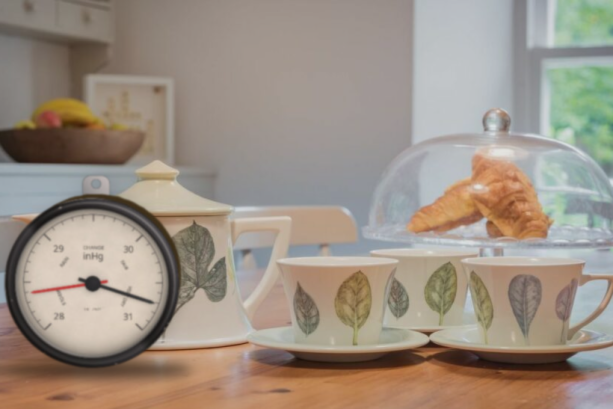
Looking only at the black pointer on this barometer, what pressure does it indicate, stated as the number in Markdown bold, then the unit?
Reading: **30.7** inHg
